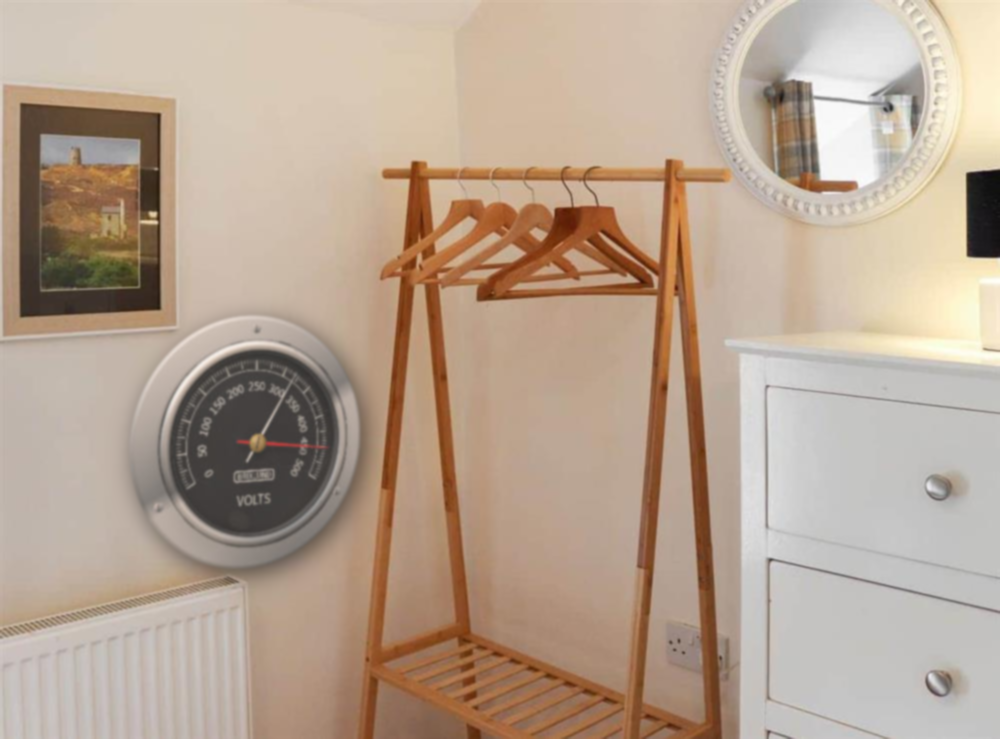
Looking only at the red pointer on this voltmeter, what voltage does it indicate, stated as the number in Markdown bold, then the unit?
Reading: **450** V
